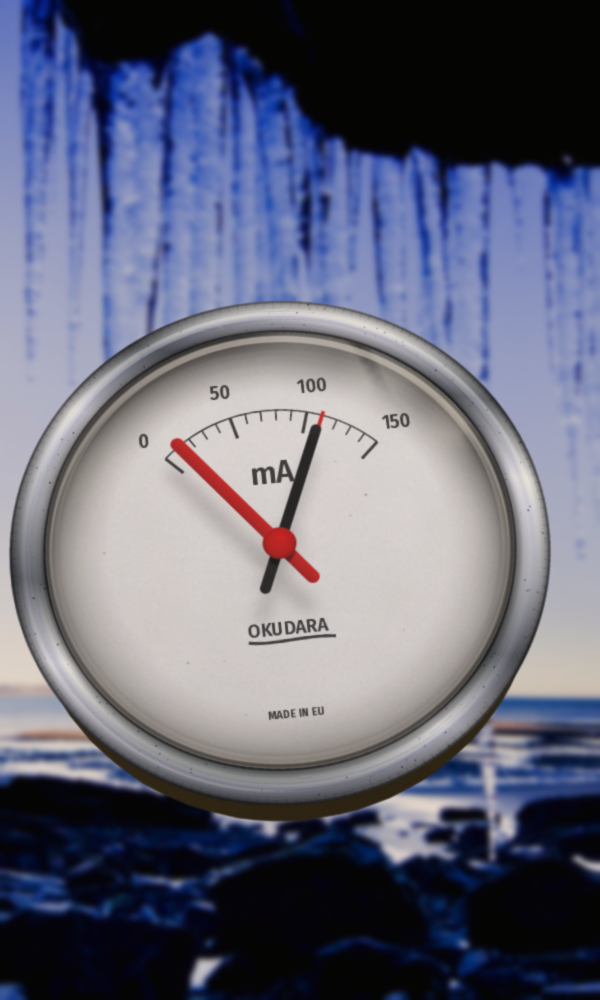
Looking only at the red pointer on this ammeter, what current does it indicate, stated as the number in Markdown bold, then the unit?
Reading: **10** mA
